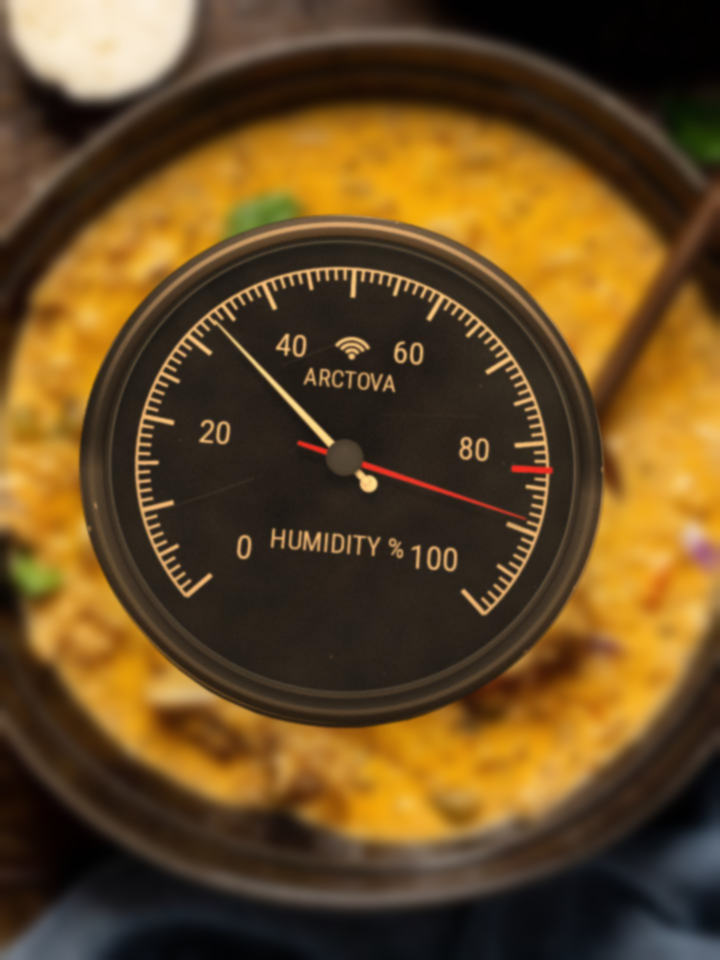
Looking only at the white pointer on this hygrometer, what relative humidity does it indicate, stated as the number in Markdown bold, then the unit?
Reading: **33** %
